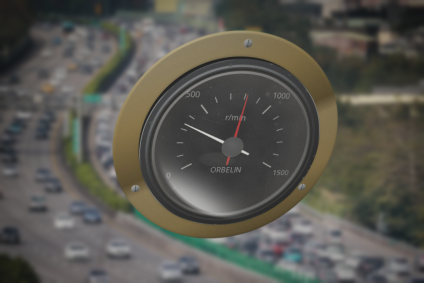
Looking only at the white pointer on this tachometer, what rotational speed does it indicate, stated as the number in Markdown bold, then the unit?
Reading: **350** rpm
